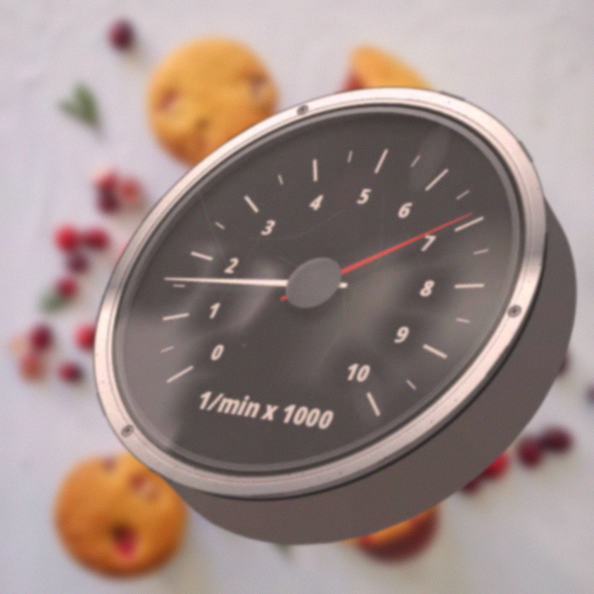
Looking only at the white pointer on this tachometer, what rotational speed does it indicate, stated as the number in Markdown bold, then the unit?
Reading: **1500** rpm
